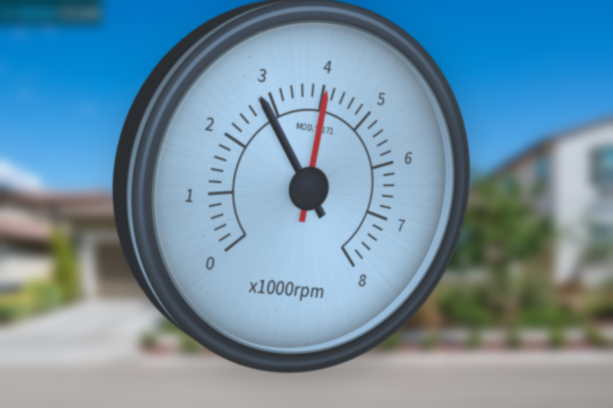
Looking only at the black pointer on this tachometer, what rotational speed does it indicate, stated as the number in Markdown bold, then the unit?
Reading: **2800** rpm
